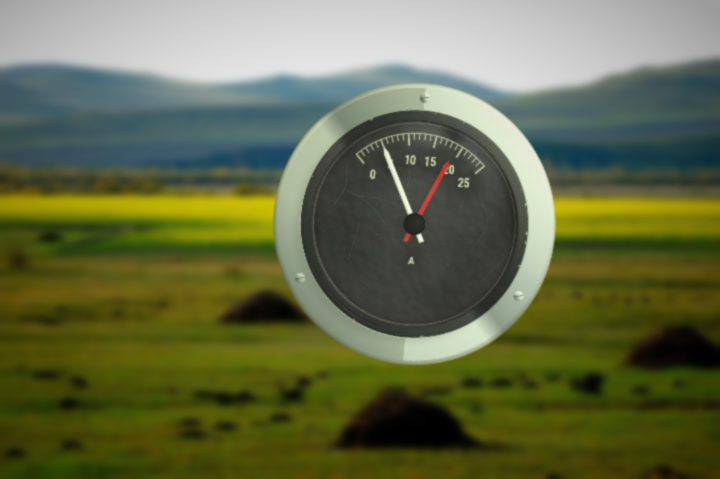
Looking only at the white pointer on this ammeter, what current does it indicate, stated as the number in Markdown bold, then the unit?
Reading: **5** A
